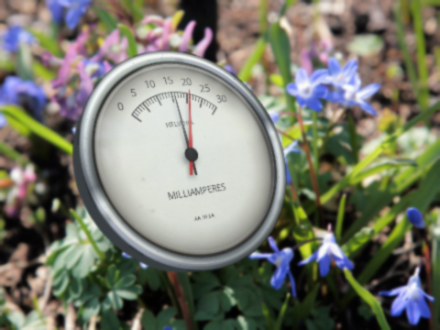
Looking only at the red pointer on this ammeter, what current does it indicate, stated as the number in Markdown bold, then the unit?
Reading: **20** mA
